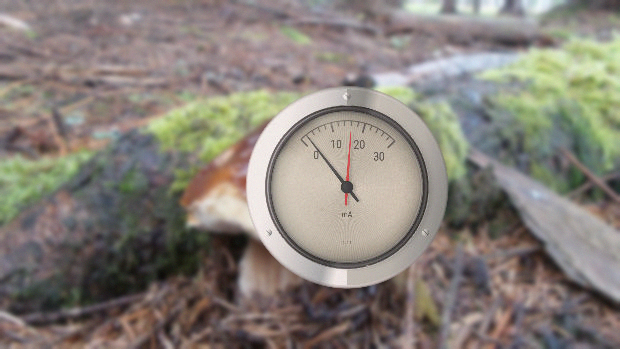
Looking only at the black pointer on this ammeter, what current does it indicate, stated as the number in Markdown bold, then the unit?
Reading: **2** mA
